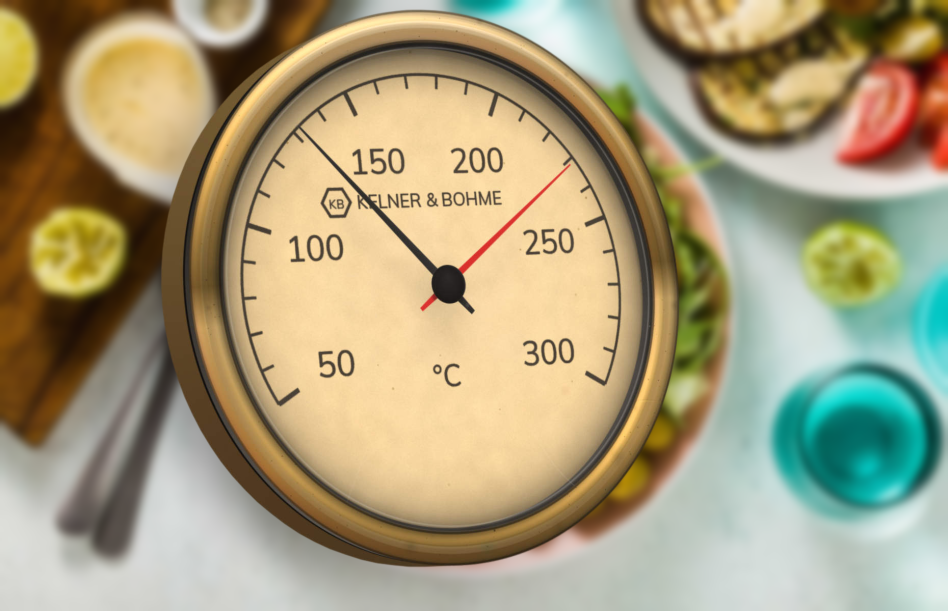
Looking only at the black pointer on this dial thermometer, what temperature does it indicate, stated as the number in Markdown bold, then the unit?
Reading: **130** °C
